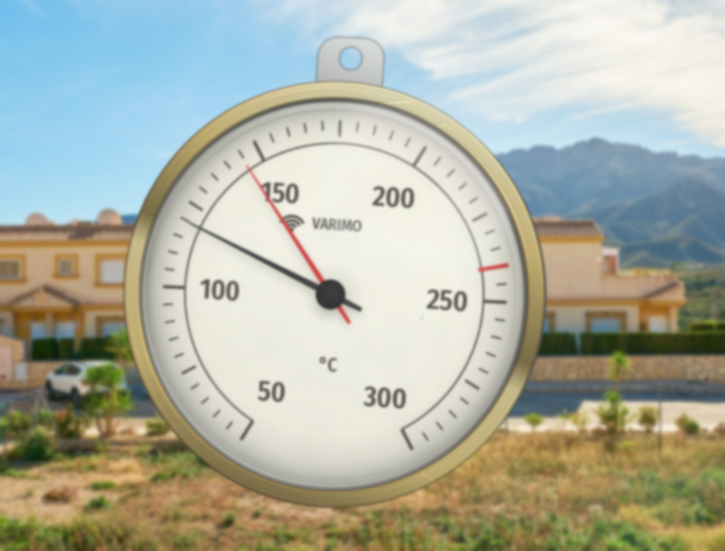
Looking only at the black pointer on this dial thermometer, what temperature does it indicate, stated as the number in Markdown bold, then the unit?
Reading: **120** °C
